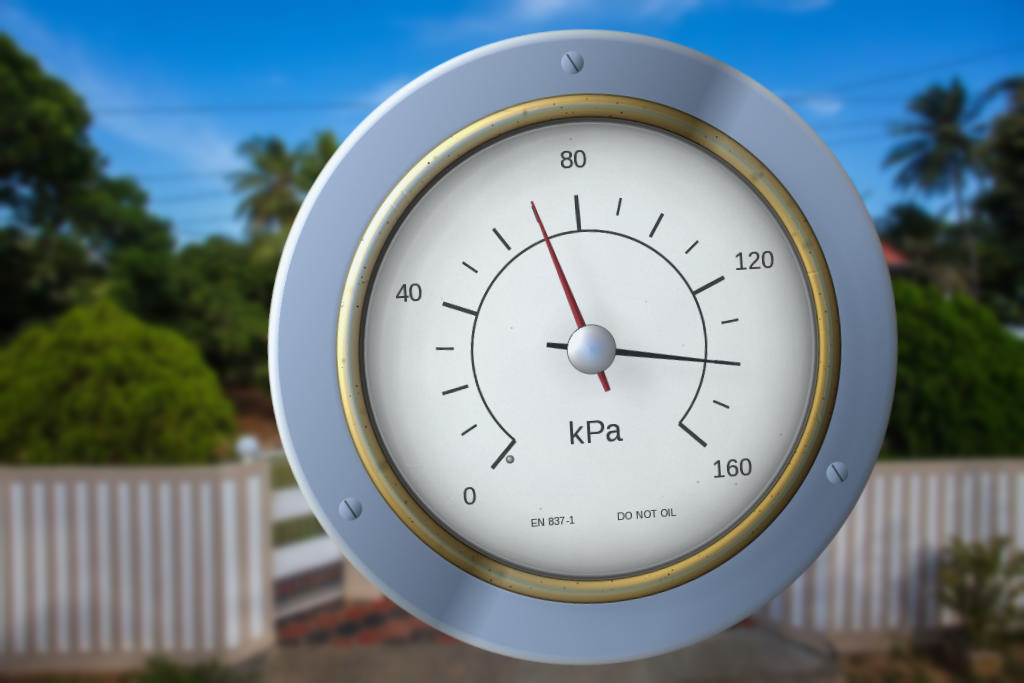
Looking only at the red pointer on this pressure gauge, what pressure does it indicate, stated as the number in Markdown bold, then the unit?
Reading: **70** kPa
